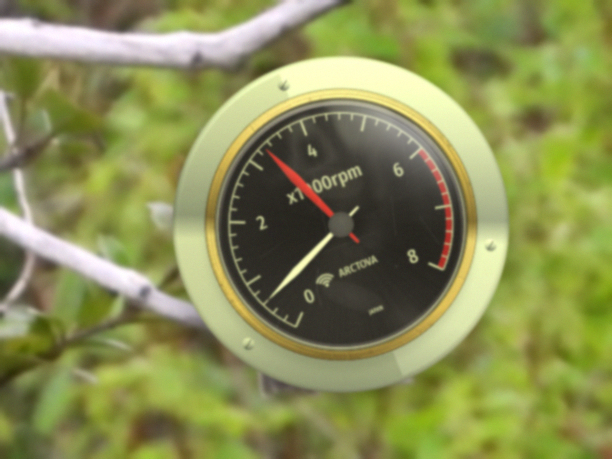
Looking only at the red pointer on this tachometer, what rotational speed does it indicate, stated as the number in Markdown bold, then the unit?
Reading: **3300** rpm
